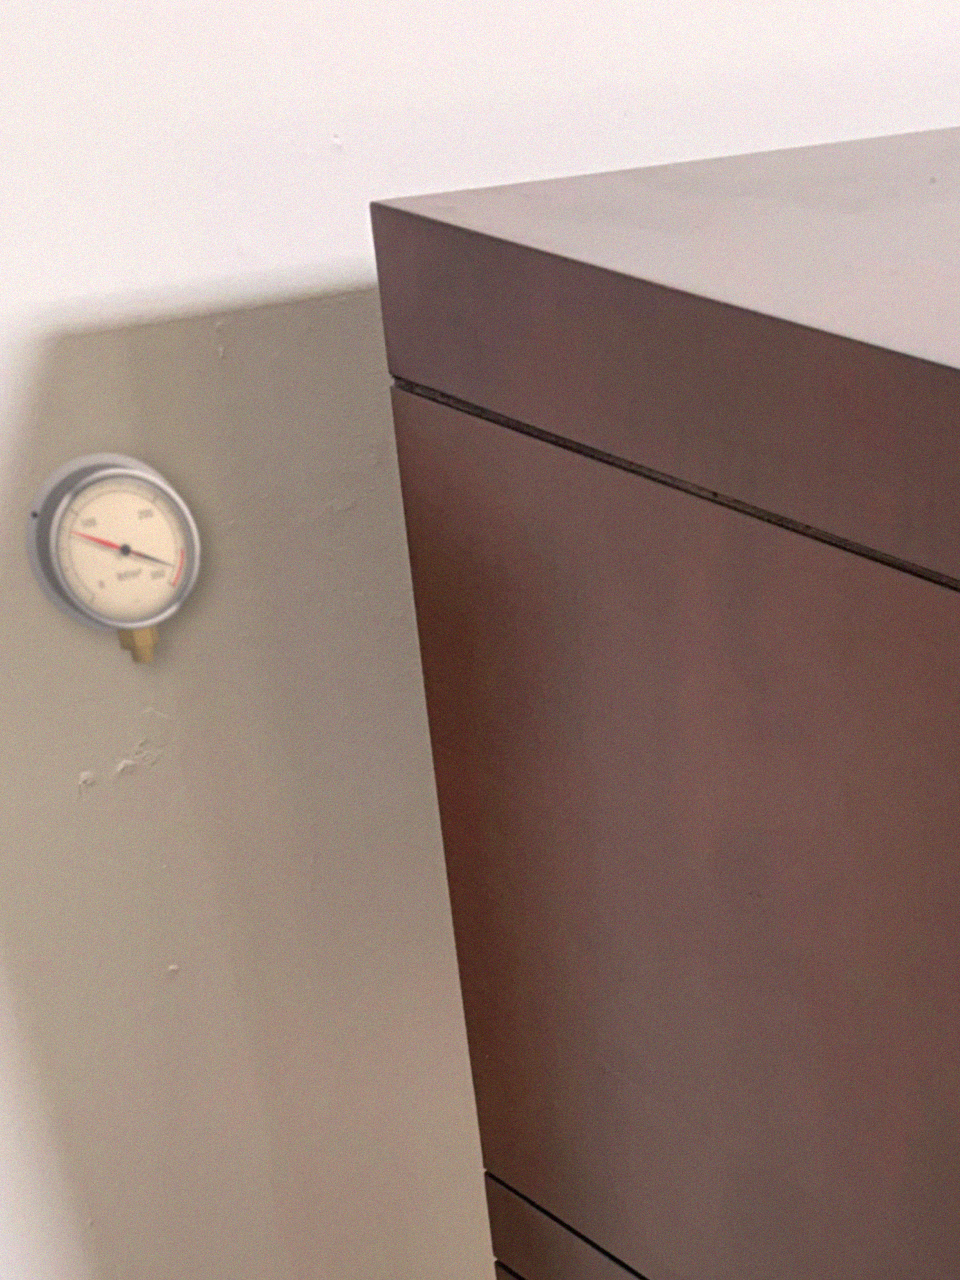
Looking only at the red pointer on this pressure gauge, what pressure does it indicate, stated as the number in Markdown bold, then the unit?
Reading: **80** psi
